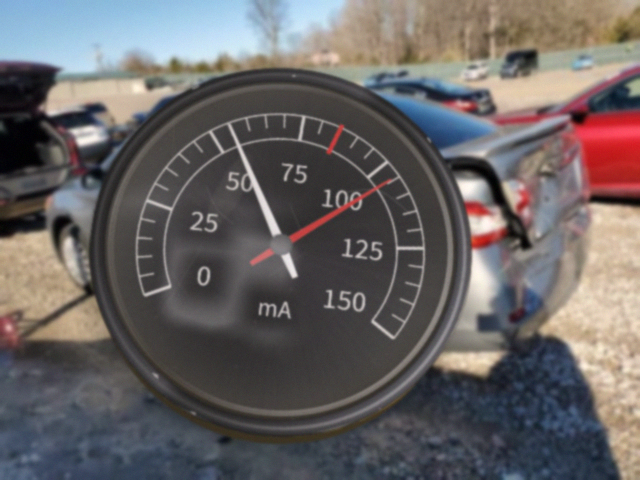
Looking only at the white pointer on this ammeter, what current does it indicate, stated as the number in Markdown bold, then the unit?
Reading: **55** mA
